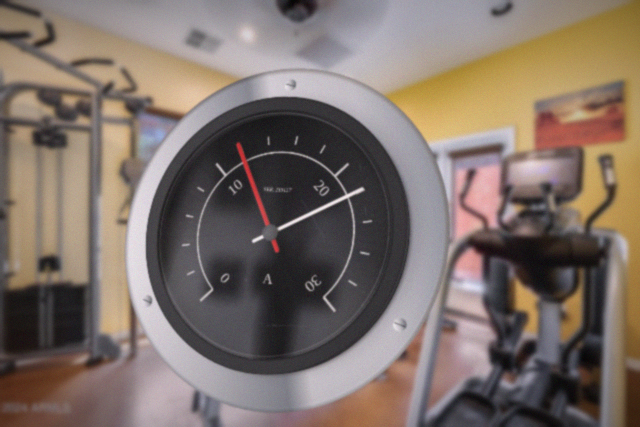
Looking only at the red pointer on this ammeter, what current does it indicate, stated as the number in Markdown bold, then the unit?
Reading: **12** A
